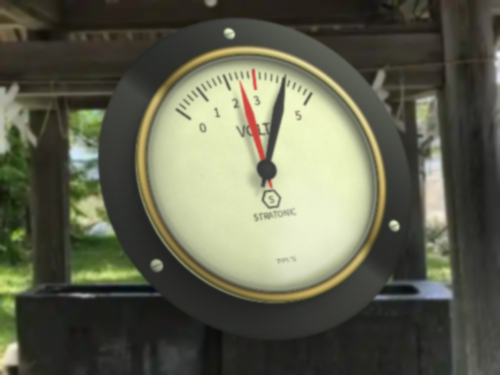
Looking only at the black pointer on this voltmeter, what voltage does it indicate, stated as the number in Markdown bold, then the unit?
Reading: **4** V
